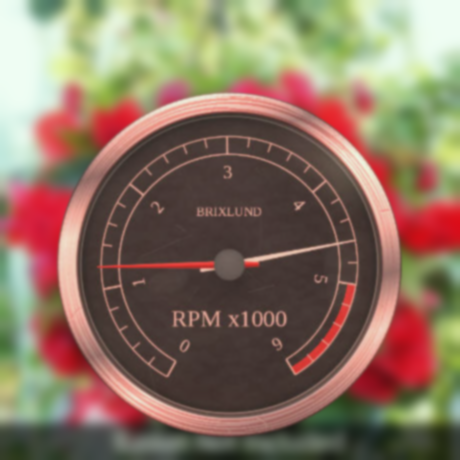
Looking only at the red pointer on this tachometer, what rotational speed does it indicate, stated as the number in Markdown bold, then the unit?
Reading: **1200** rpm
